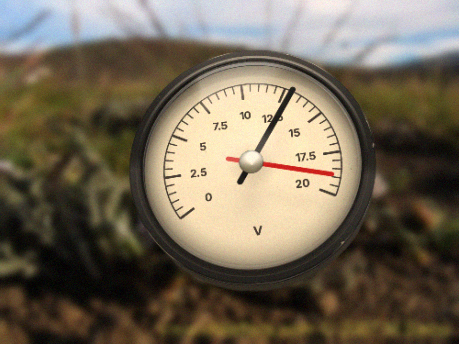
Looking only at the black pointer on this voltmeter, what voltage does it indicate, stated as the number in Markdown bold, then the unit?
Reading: **13** V
